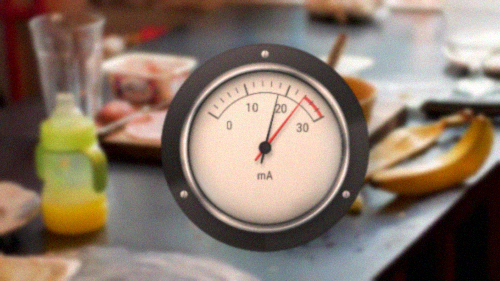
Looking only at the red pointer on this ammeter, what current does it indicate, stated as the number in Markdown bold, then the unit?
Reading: **24** mA
